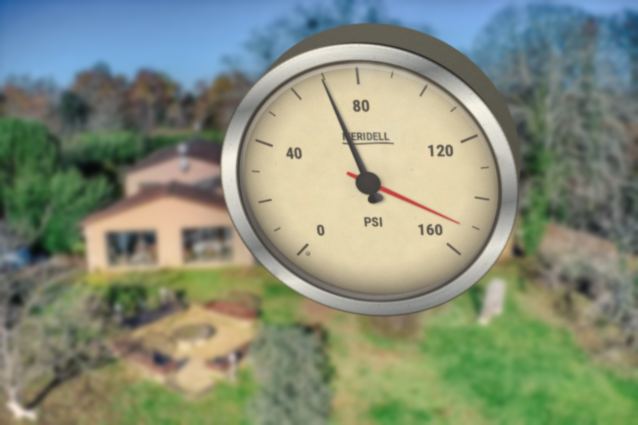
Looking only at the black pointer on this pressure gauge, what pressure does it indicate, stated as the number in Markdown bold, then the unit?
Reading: **70** psi
